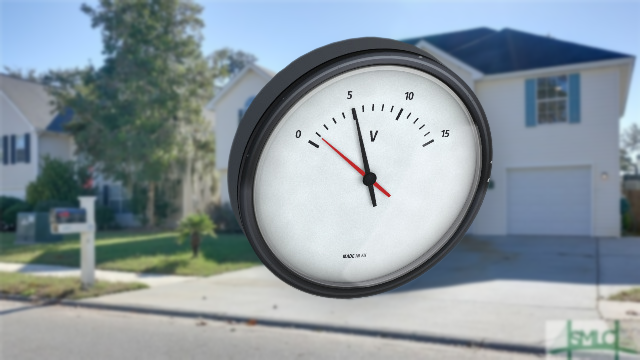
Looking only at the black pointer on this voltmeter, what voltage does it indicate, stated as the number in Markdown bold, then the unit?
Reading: **5** V
